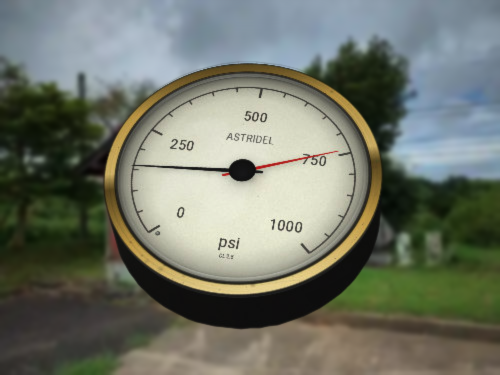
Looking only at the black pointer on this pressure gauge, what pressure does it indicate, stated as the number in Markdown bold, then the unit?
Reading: **150** psi
